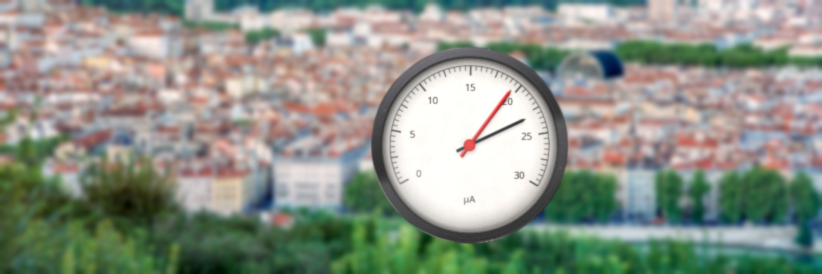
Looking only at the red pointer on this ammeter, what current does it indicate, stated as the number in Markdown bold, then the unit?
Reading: **19.5** µA
